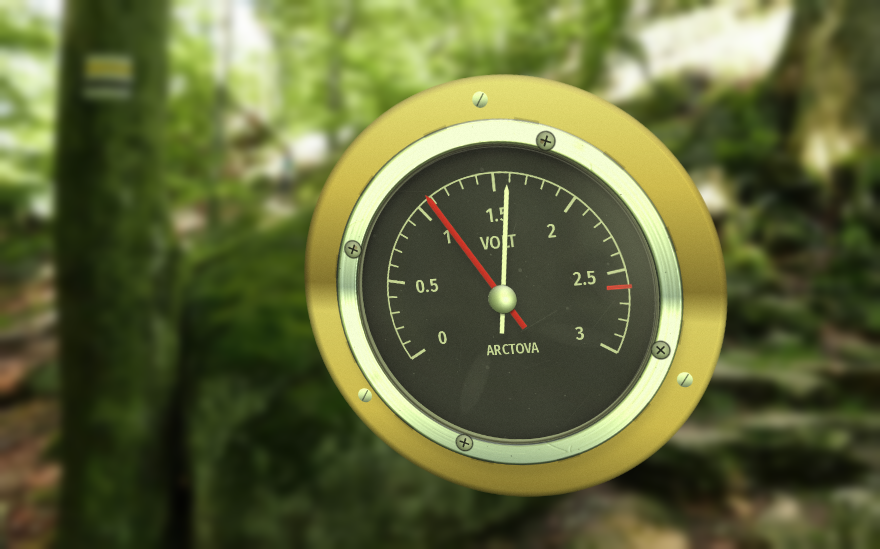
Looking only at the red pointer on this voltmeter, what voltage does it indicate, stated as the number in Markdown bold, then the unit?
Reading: **1.1** V
